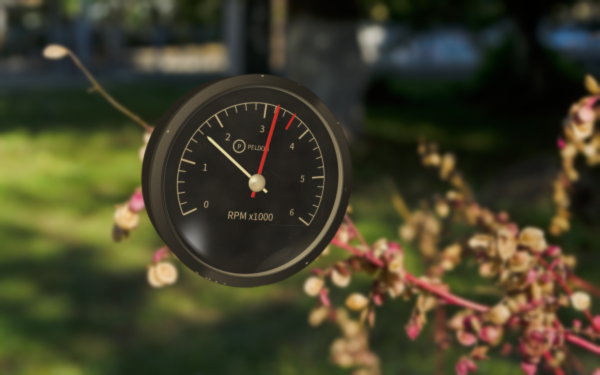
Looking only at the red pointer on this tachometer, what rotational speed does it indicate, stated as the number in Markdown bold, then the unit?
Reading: **3200** rpm
